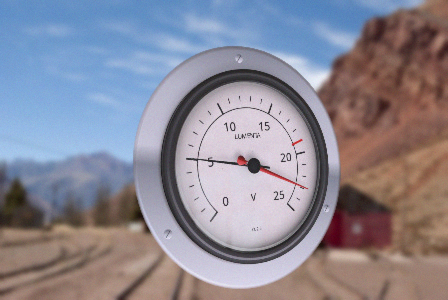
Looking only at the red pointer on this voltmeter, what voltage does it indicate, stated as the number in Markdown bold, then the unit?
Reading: **23** V
